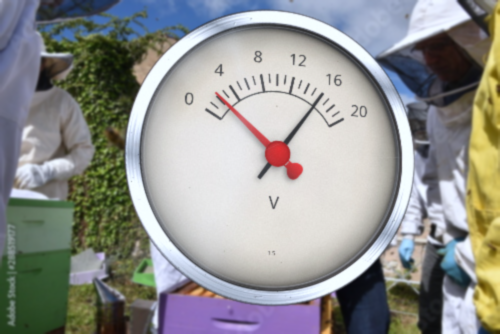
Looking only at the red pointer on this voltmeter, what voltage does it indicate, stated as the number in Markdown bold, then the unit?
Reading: **2** V
